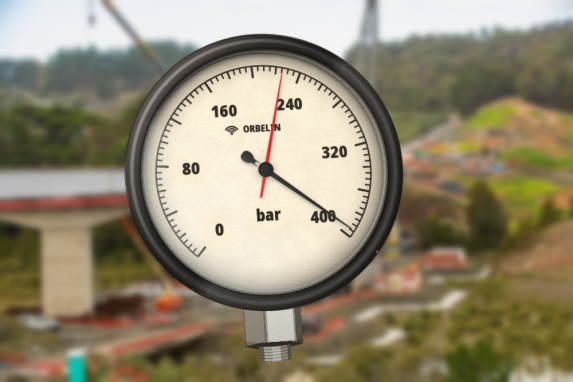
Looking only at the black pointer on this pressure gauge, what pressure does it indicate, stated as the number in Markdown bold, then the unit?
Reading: **395** bar
